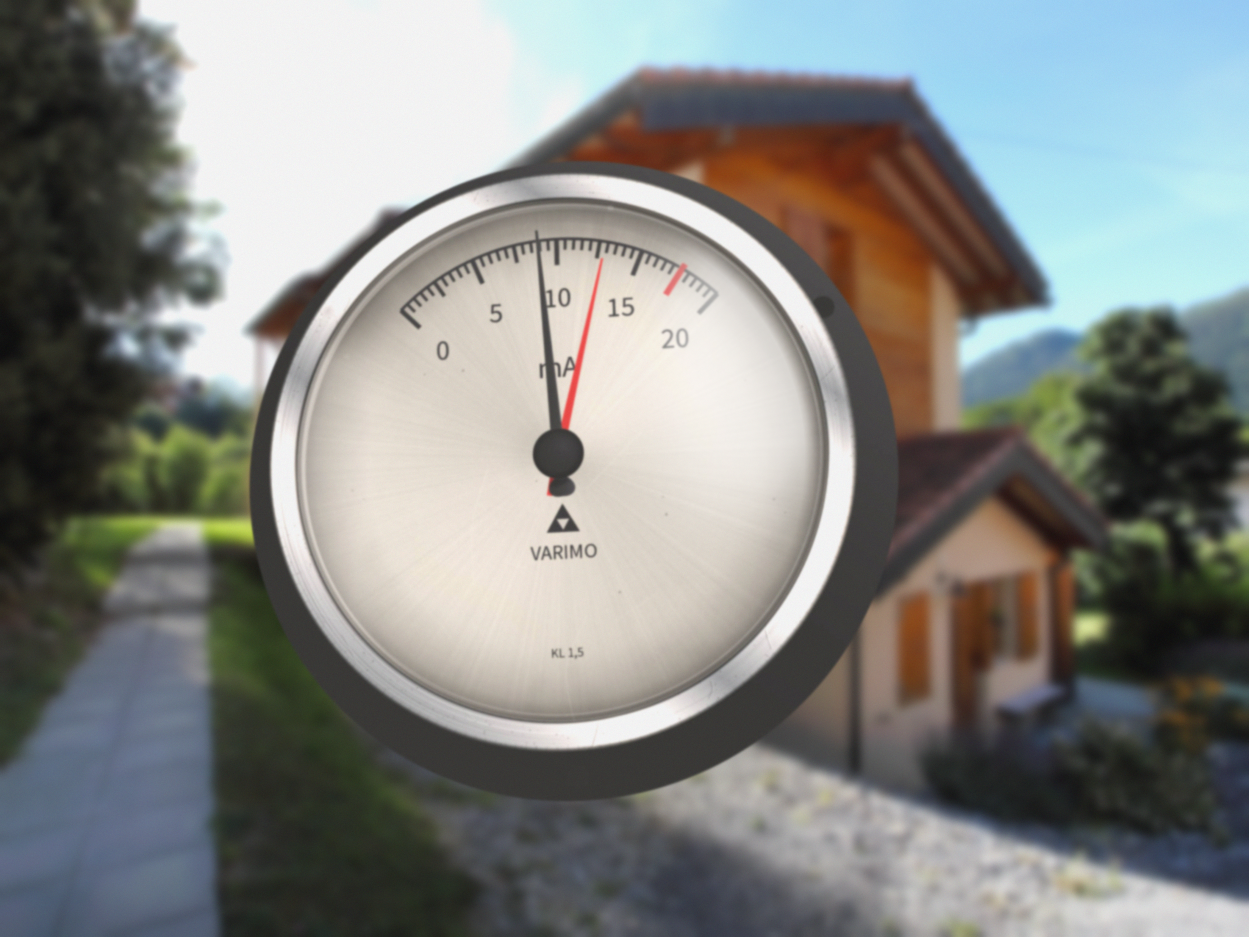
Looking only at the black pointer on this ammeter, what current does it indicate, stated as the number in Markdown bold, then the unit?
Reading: **9** mA
